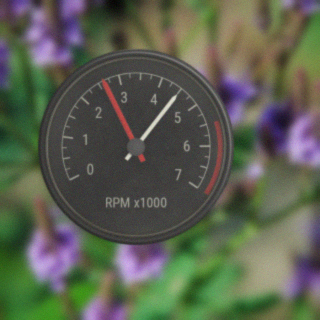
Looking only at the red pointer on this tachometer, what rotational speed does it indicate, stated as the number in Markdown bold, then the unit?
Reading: **2625** rpm
